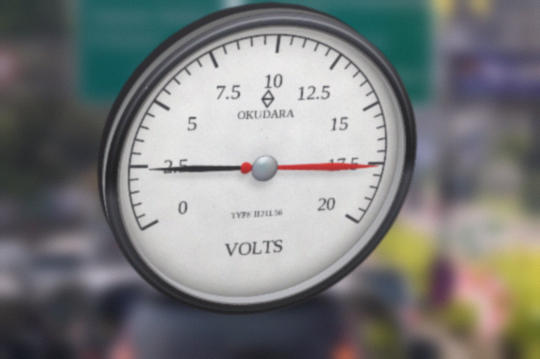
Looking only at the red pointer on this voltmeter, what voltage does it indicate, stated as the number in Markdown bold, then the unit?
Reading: **17.5** V
